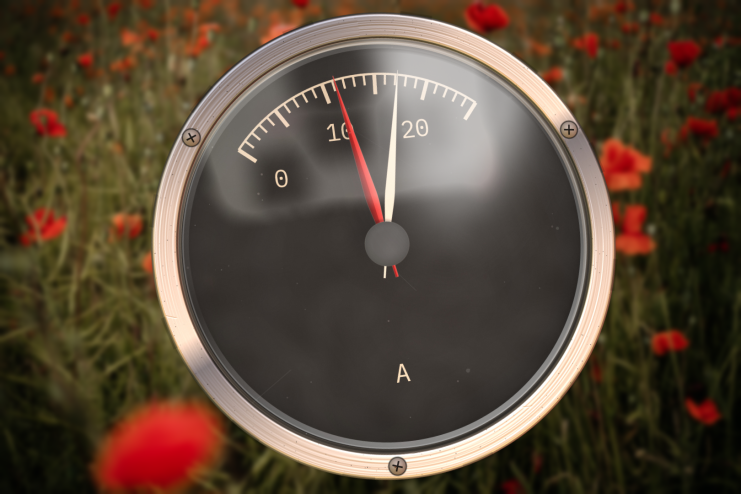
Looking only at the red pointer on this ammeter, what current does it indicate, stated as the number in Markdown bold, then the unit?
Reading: **11** A
